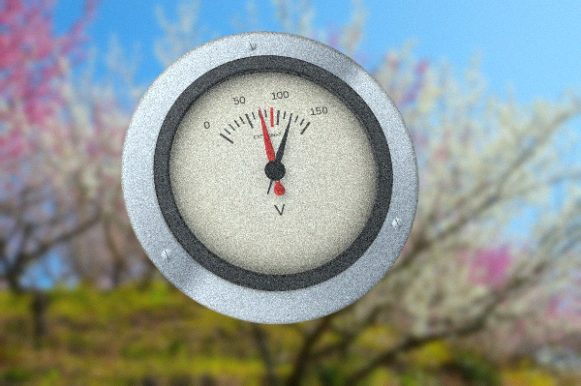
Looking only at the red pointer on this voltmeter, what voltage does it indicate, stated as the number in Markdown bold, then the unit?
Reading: **70** V
